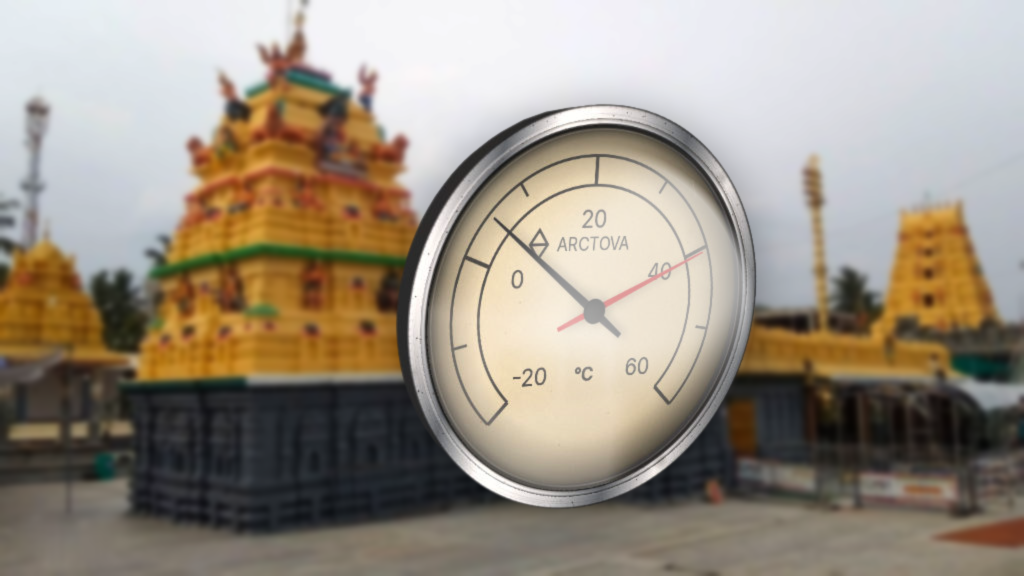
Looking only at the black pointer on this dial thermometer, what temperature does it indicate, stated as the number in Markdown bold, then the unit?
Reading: **5** °C
